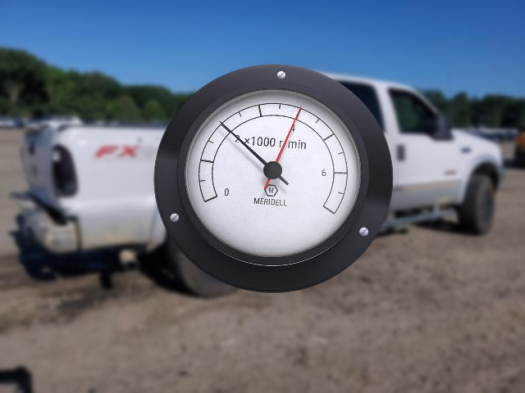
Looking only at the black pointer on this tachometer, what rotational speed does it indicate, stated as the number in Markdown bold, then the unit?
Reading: **2000** rpm
